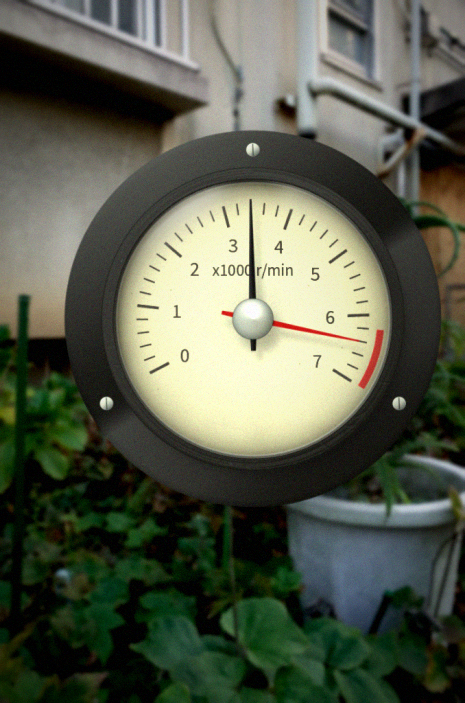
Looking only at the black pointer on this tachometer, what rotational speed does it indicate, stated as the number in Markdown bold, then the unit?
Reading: **3400** rpm
